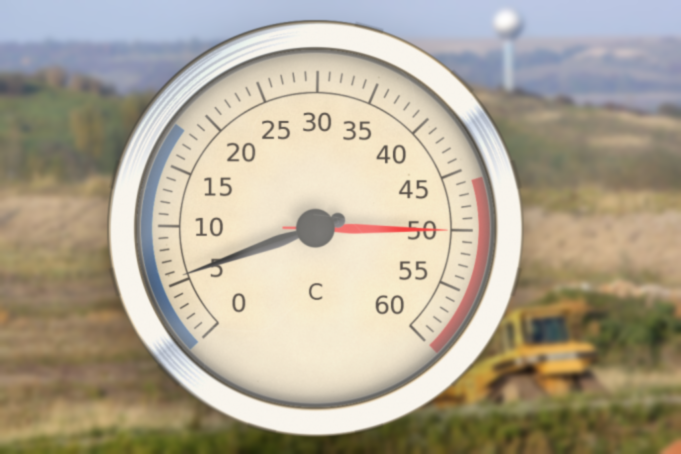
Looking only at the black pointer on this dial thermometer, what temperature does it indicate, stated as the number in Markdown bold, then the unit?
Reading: **5.5** °C
